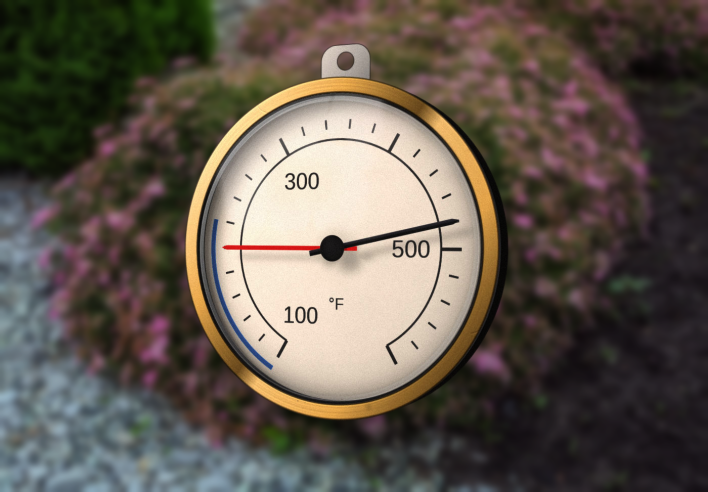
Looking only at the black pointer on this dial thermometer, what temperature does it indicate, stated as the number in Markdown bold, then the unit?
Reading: **480** °F
